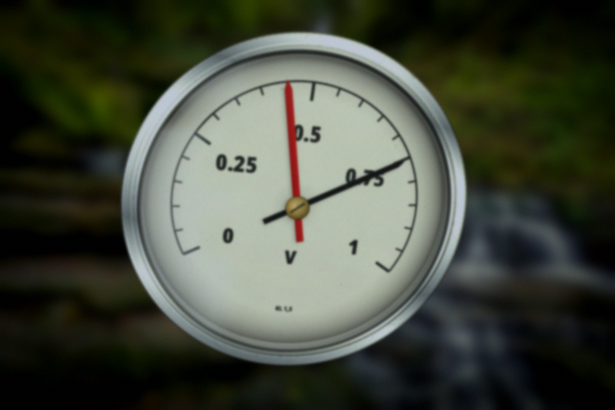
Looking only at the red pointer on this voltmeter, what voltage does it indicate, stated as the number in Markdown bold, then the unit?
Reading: **0.45** V
